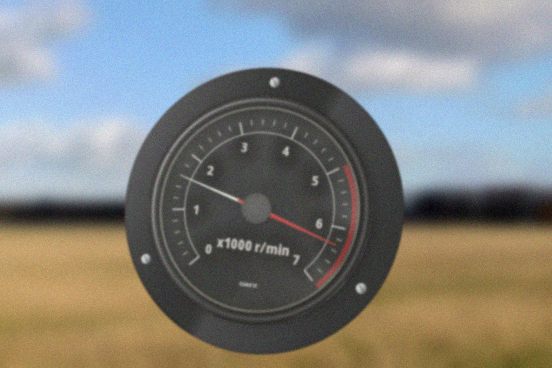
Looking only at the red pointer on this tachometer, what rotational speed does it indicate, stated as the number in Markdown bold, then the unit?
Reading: **6300** rpm
